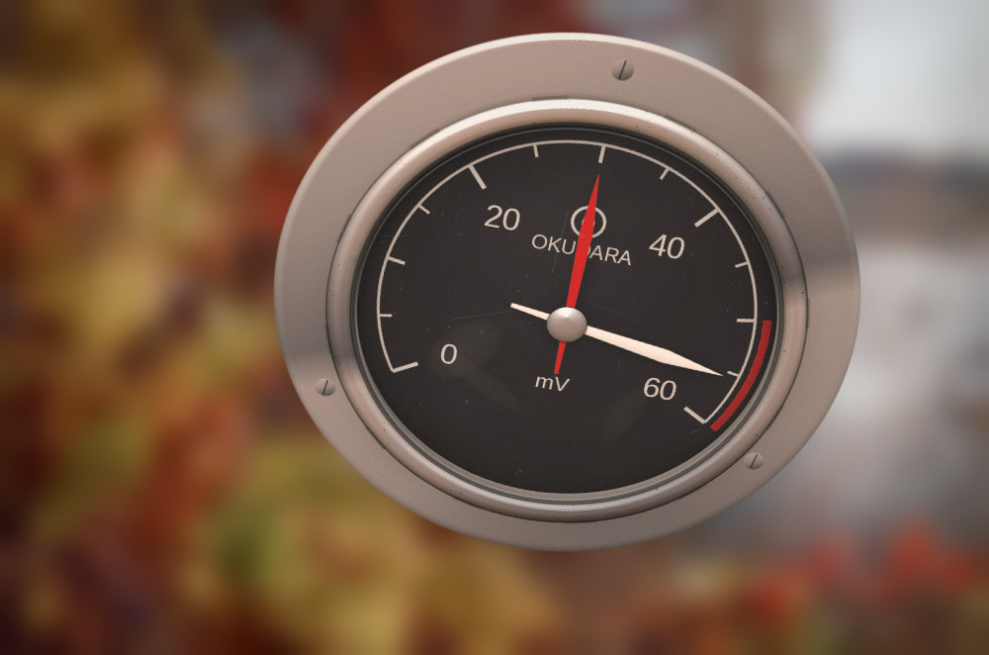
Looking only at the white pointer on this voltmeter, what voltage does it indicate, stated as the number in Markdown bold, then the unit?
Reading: **55** mV
